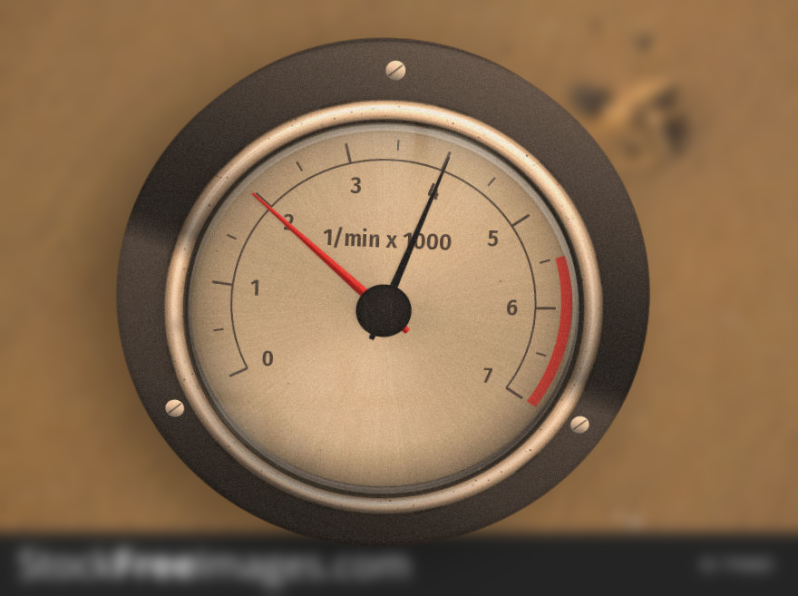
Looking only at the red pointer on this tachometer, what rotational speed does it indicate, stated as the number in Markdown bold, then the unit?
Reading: **2000** rpm
